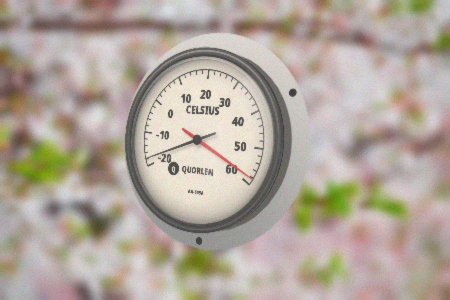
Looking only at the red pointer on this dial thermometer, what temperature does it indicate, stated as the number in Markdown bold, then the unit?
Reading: **58** °C
